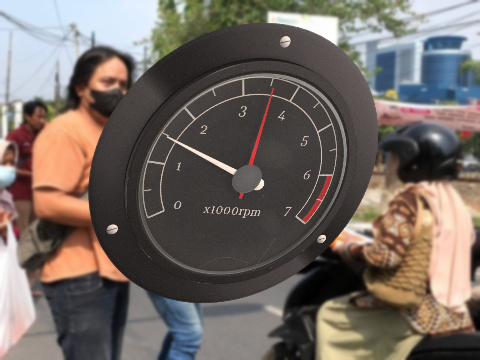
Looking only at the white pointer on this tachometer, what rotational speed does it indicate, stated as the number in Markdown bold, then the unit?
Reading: **1500** rpm
